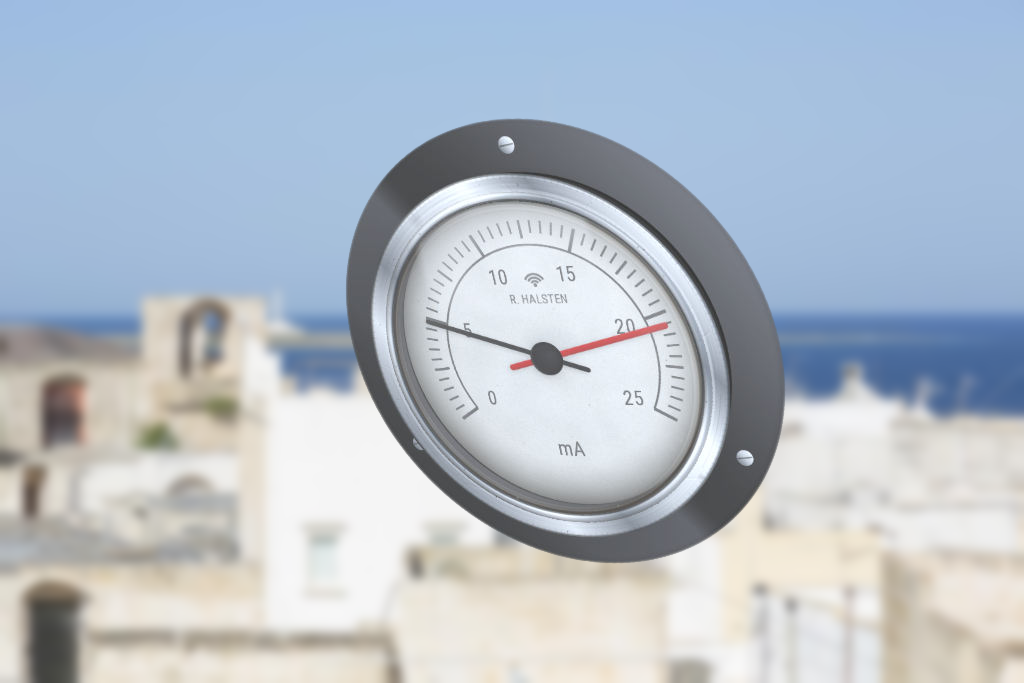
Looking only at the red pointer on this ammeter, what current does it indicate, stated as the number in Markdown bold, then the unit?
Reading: **20.5** mA
